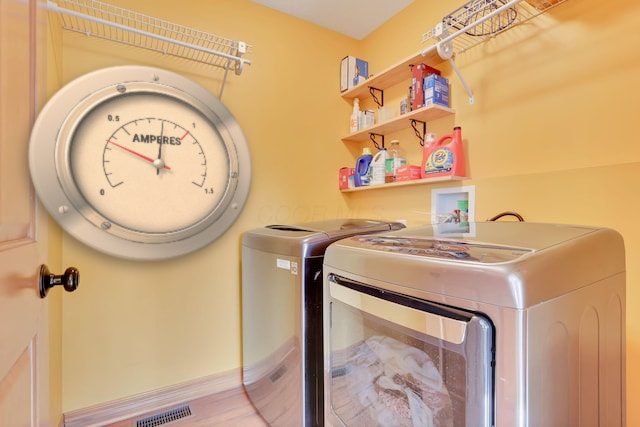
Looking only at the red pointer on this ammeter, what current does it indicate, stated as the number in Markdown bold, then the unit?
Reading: **0.35** A
